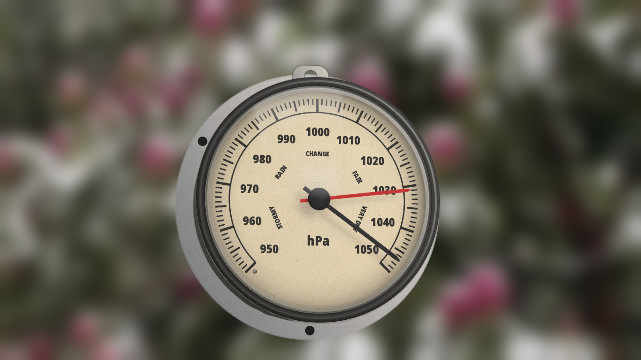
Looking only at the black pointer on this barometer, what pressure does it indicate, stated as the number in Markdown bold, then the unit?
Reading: **1047** hPa
